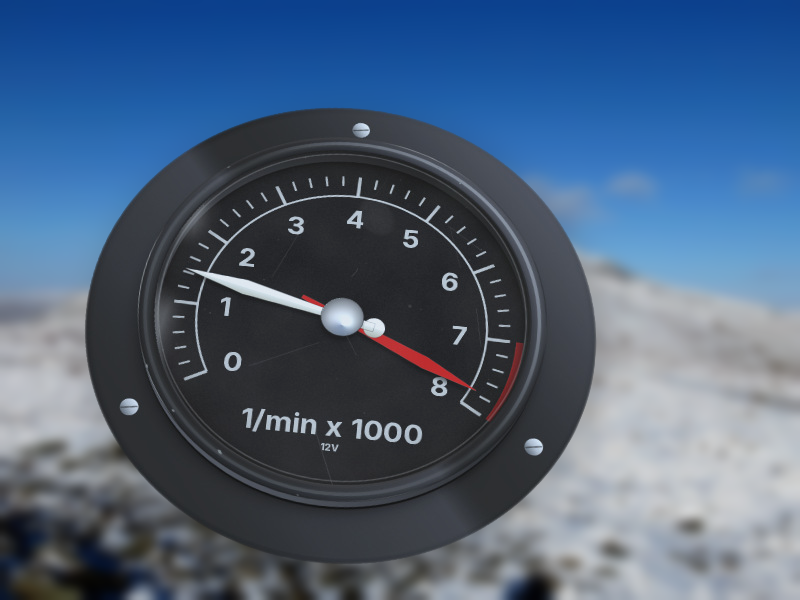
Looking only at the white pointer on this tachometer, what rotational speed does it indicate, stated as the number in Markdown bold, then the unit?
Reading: **1400** rpm
